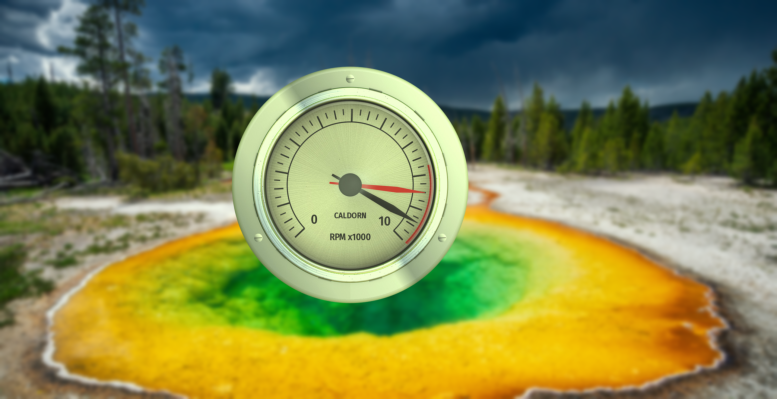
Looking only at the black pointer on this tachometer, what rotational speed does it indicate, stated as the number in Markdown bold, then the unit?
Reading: **9375** rpm
